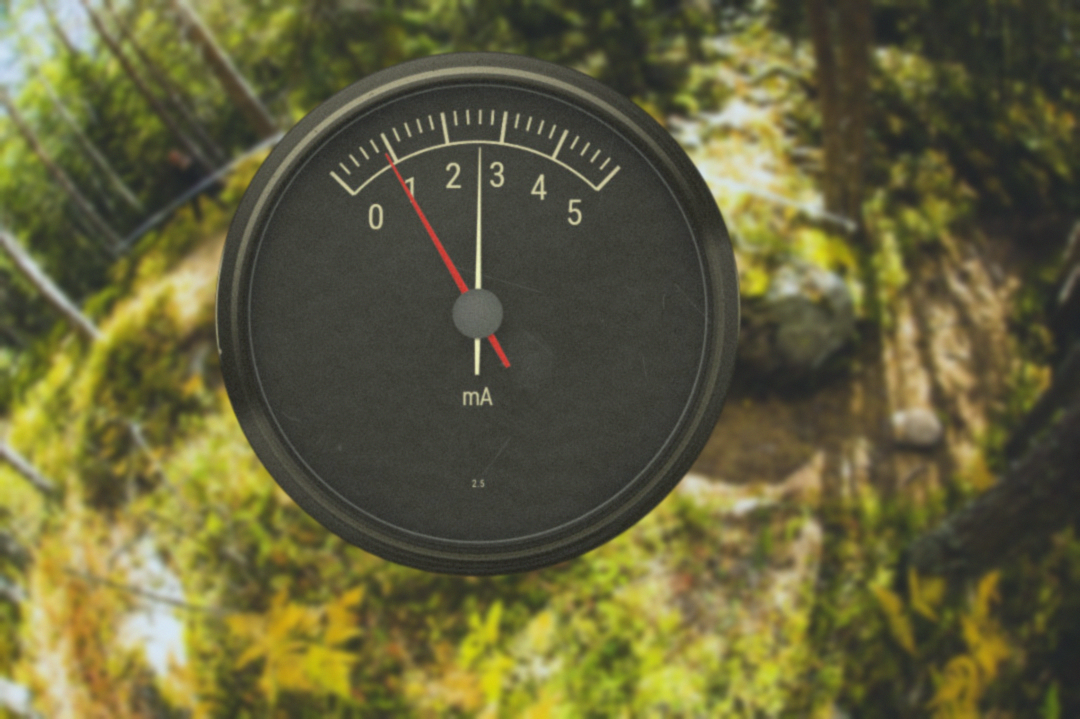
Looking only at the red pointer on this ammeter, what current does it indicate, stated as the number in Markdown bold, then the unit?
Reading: **0.9** mA
